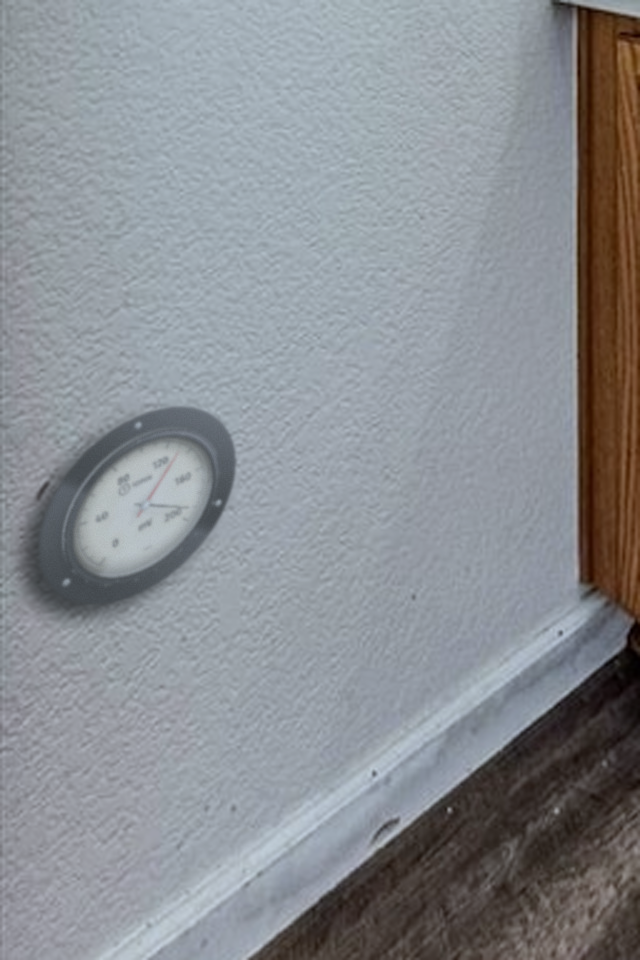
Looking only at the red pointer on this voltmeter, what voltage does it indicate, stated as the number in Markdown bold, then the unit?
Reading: **130** mV
